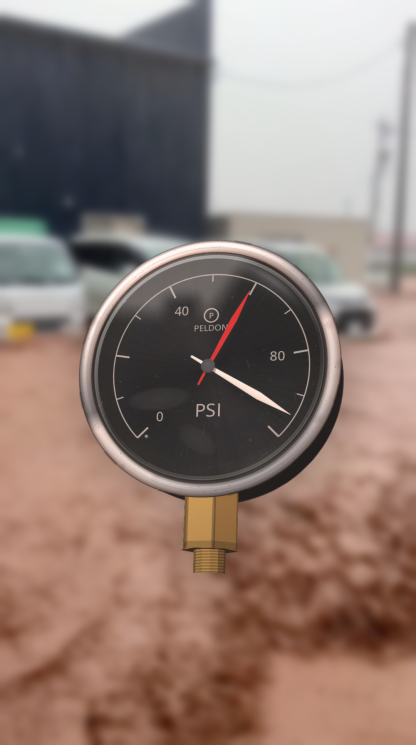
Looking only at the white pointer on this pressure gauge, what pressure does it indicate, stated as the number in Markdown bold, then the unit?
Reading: **95** psi
